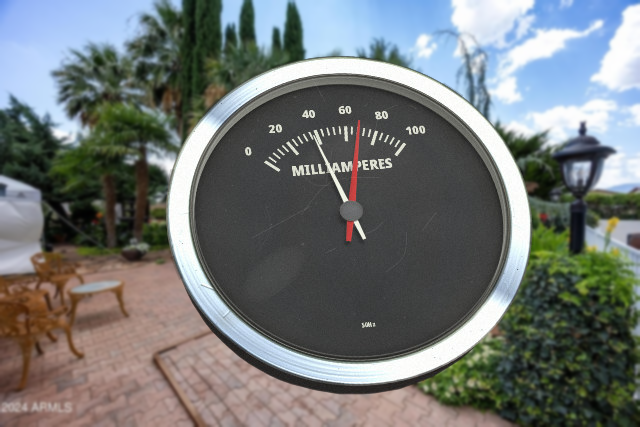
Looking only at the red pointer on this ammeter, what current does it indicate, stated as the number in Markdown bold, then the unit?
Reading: **68** mA
